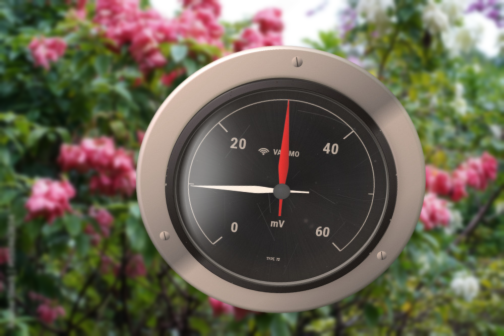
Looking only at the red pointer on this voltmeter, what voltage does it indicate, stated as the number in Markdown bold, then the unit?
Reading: **30** mV
